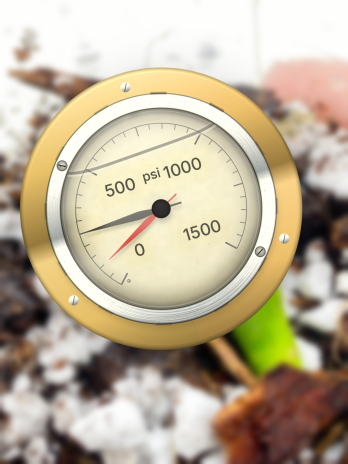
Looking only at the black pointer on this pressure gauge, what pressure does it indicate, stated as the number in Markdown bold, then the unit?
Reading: **250** psi
